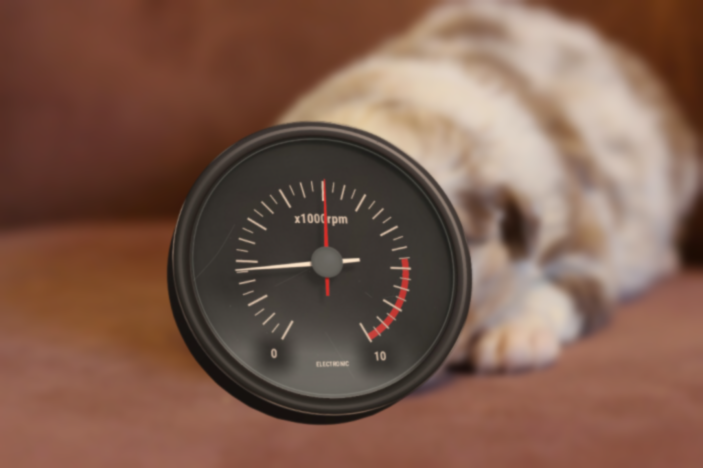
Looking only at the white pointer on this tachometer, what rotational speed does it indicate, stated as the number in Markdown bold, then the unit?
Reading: **1750** rpm
